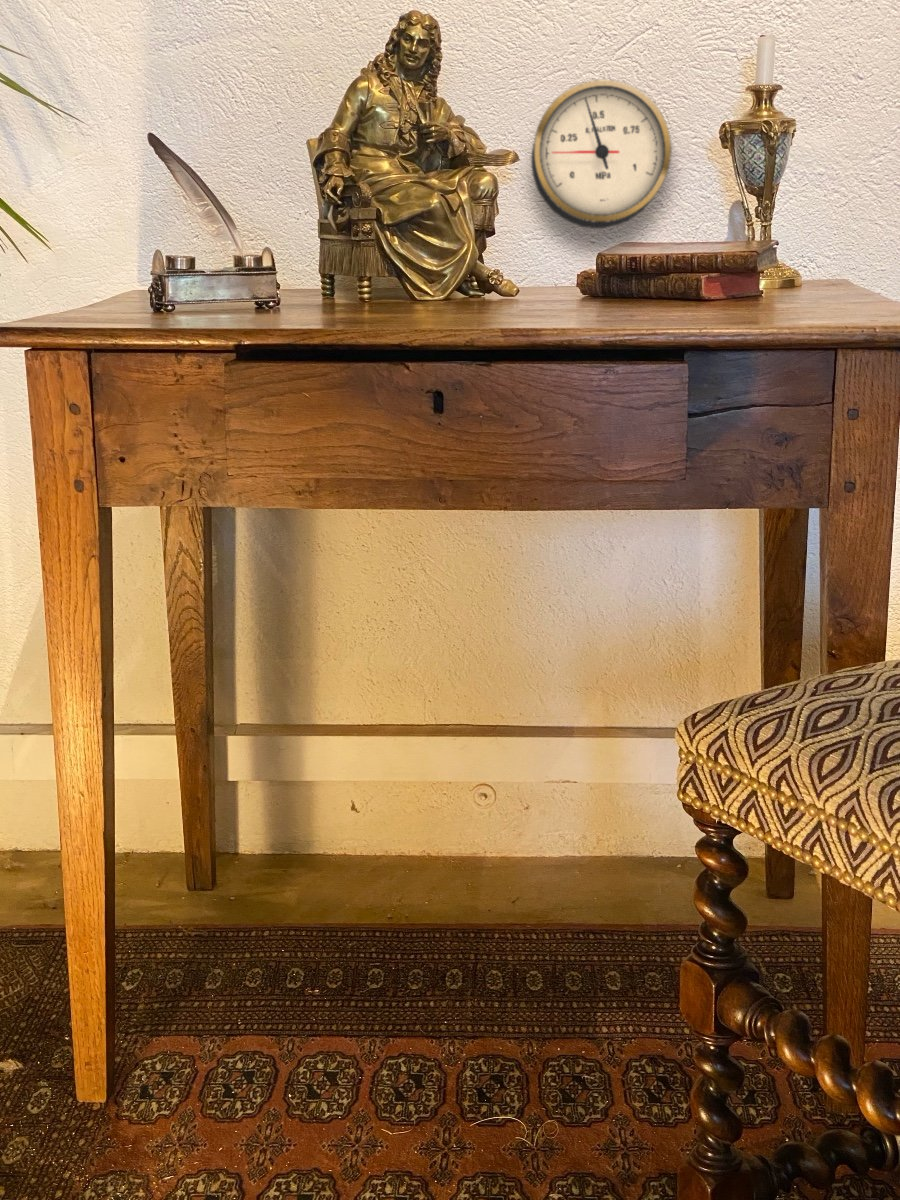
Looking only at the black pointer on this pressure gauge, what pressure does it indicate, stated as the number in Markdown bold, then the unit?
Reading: **0.45** MPa
